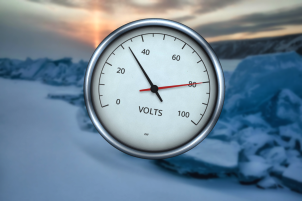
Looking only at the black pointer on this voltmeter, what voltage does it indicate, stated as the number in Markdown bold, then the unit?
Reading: **32.5** V
